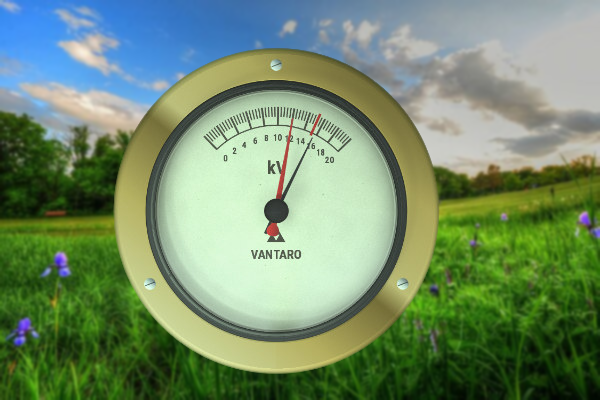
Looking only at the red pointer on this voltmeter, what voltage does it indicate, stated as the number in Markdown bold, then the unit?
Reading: **12** kV
